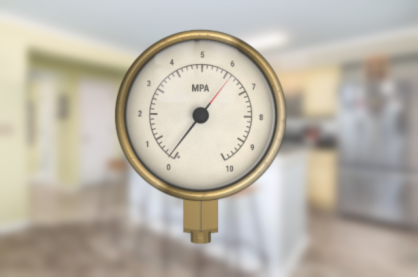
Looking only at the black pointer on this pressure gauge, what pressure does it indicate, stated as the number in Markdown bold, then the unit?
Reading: **0.2** MPa
